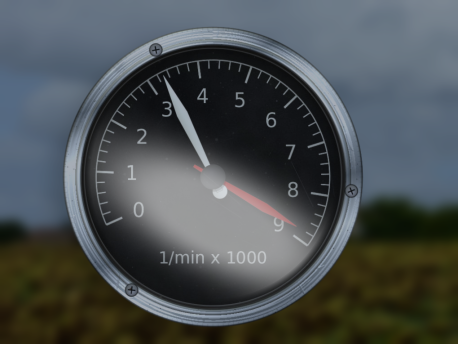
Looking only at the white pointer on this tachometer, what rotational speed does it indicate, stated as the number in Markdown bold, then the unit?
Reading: **3300** rpm
